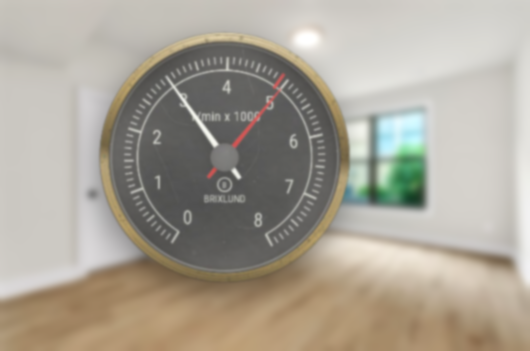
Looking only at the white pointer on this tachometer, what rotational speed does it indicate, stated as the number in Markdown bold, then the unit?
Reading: **3000** rpm
